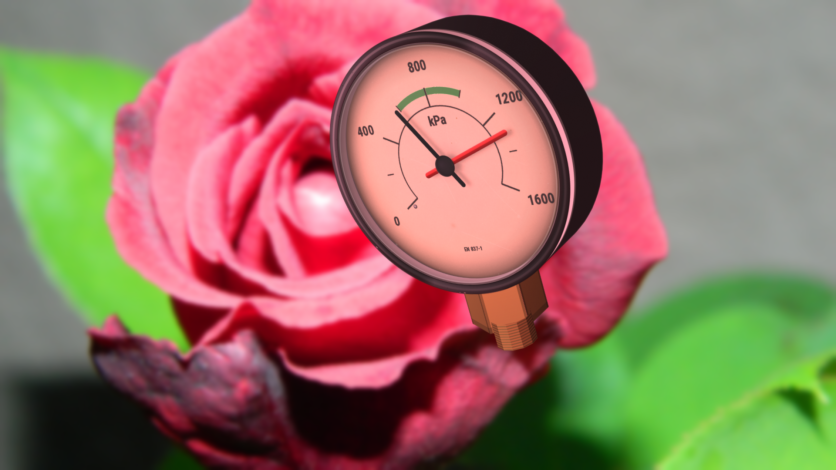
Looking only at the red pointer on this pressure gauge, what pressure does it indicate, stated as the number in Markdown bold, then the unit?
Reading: **1300** kPa
